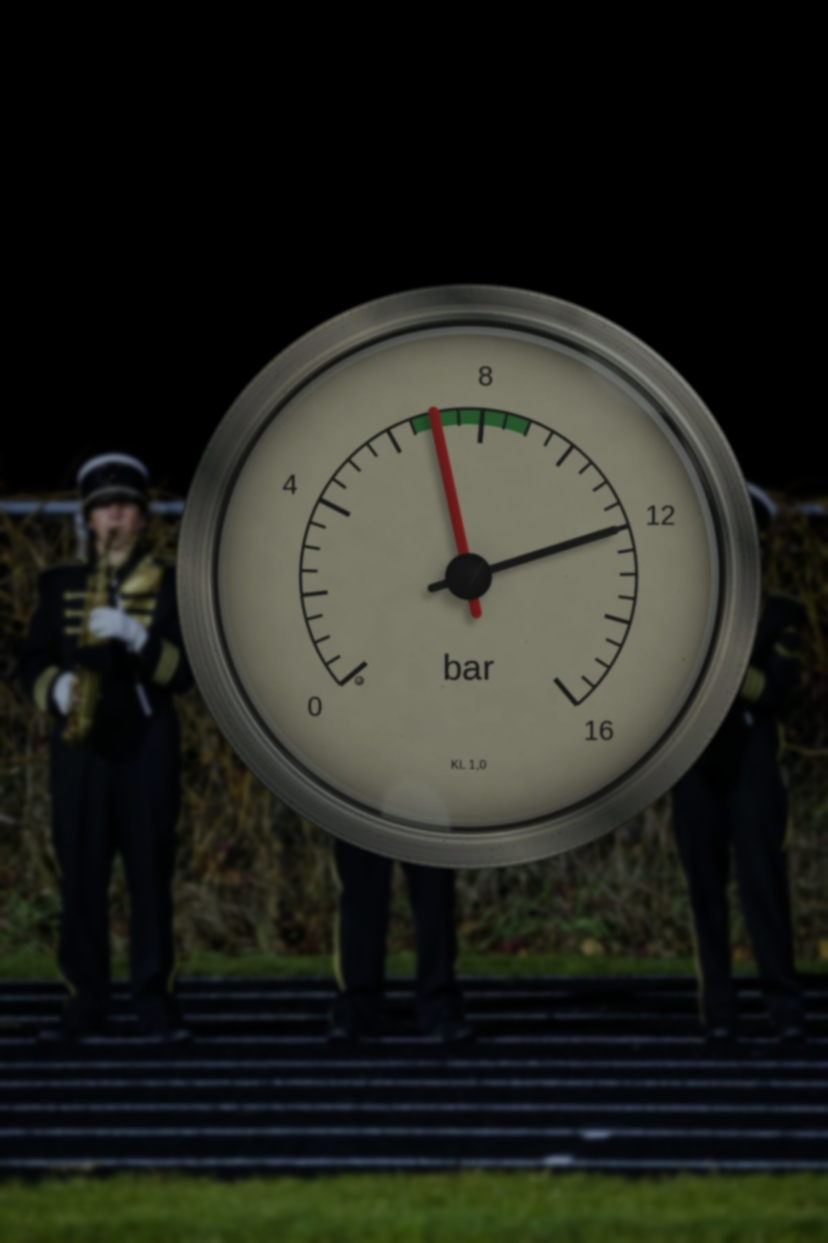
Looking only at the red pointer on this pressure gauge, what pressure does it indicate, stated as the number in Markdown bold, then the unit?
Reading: **7** bar
